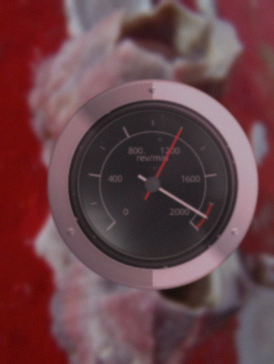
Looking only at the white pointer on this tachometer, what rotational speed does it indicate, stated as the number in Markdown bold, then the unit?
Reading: **1900** rpm
